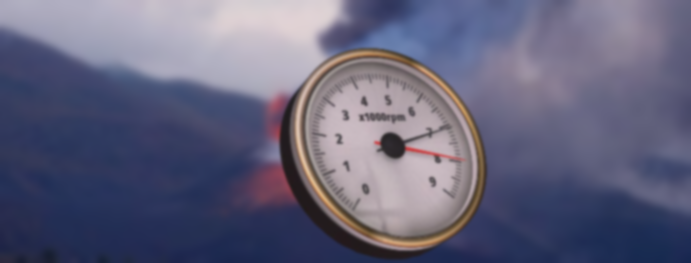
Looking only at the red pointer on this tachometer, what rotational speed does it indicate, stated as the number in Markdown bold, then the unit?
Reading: **8000** rpm
